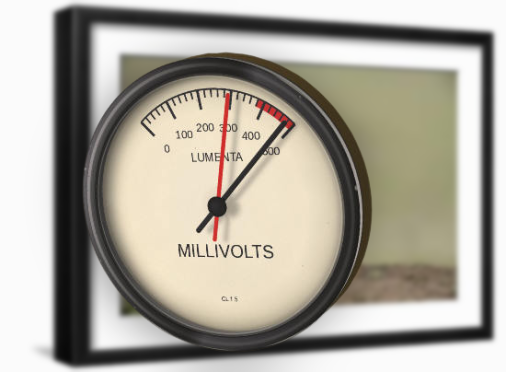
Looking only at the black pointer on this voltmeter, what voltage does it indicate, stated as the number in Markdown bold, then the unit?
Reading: **480** mV
